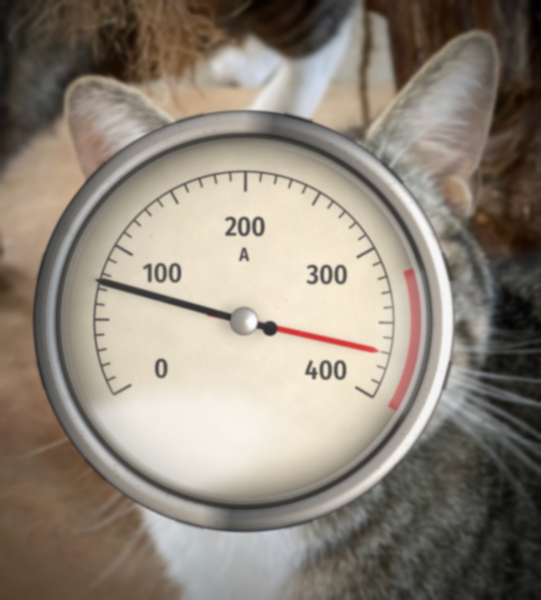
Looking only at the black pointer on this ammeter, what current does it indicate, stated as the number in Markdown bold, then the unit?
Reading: **75** A
